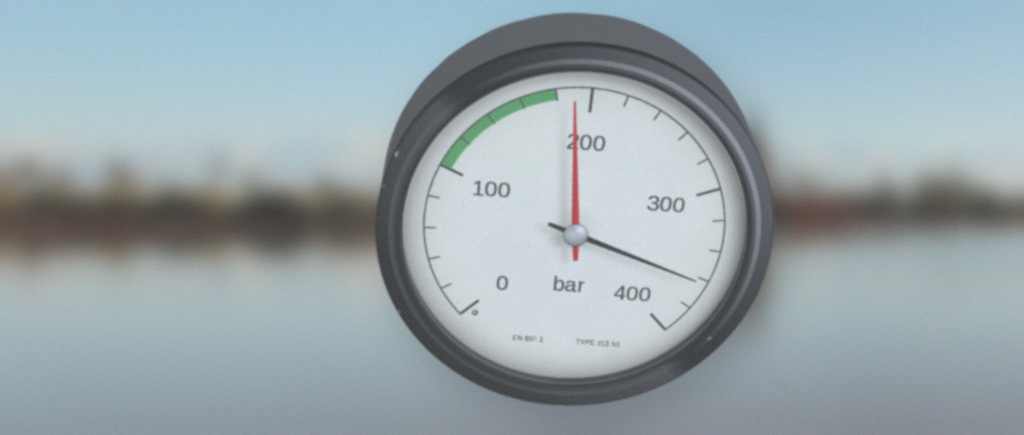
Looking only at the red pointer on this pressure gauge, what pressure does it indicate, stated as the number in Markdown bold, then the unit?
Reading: **190** bar
